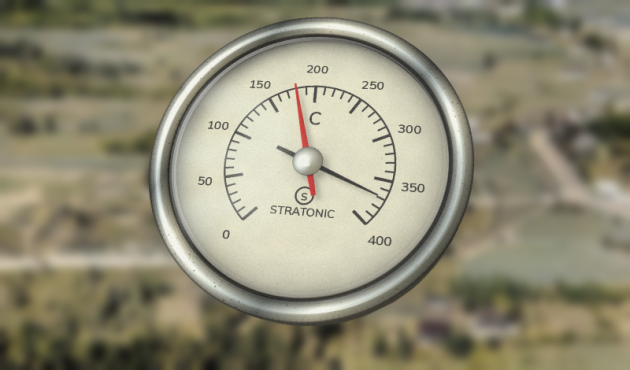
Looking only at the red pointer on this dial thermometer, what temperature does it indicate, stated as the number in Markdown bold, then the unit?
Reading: **180** °C
